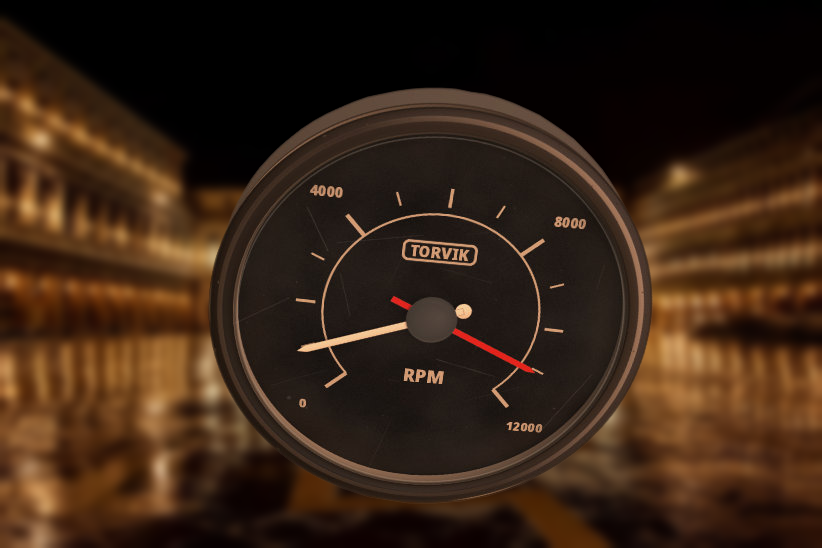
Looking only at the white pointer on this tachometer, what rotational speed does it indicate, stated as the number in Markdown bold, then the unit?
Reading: **1000** rpm
